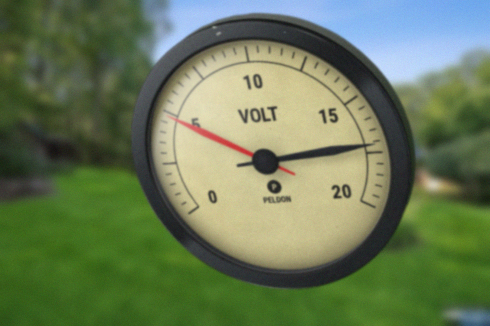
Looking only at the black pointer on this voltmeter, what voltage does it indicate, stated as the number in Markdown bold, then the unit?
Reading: **17** V
